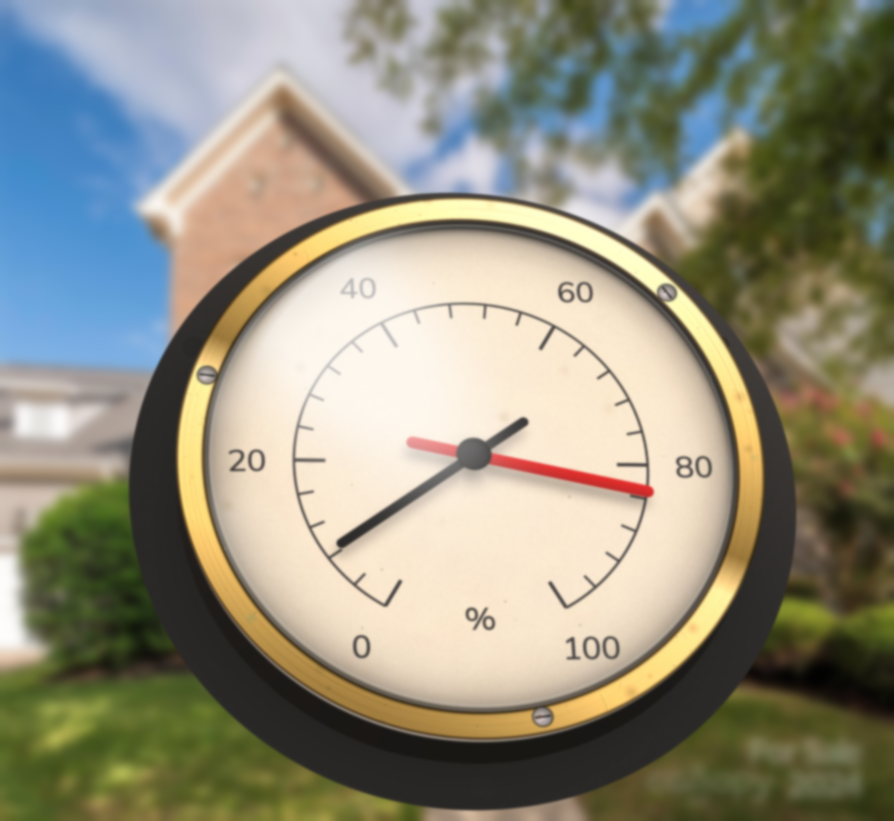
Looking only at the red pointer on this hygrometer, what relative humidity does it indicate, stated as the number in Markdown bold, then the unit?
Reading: **84** %
